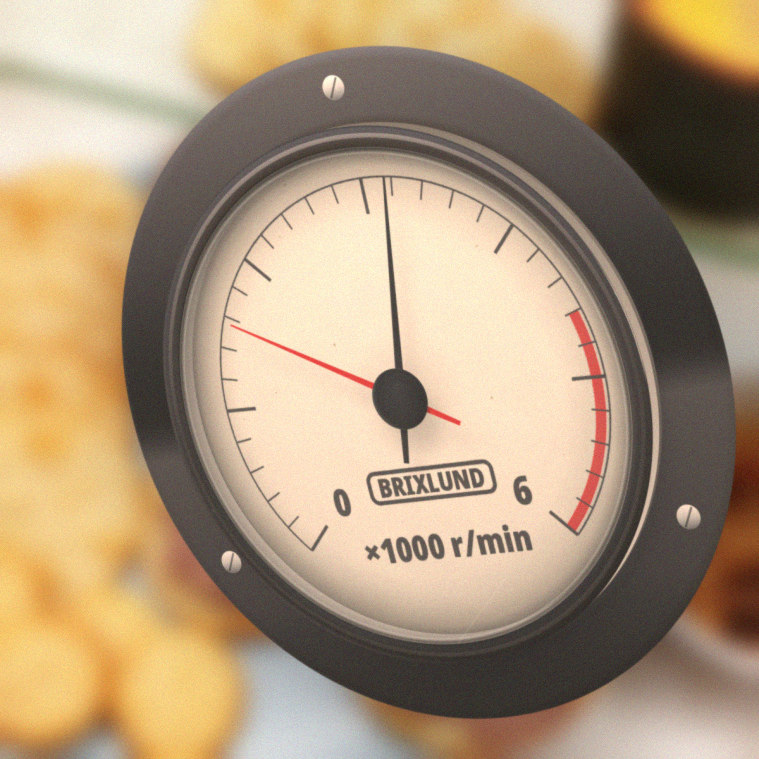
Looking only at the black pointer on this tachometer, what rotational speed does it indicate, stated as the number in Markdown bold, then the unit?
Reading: **3200** rpm
